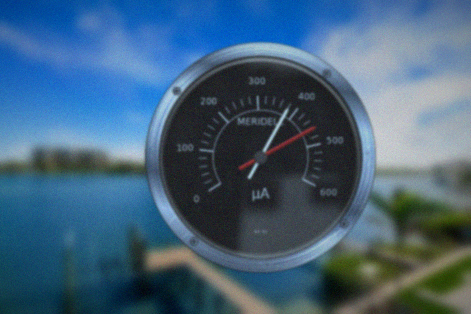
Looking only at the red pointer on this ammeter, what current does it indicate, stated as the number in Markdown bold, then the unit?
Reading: **460** µA
